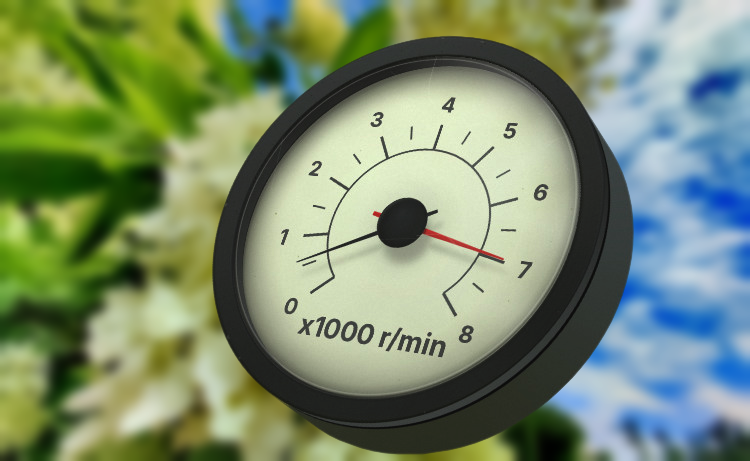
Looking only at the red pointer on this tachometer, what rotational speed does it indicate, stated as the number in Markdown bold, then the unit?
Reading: **7000** rpm
